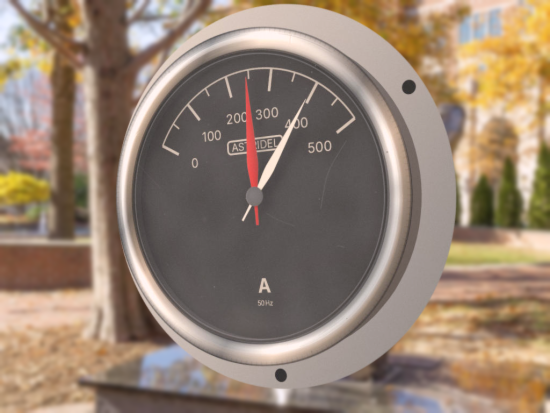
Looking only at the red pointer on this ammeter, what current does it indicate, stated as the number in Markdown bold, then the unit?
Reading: **250** A
